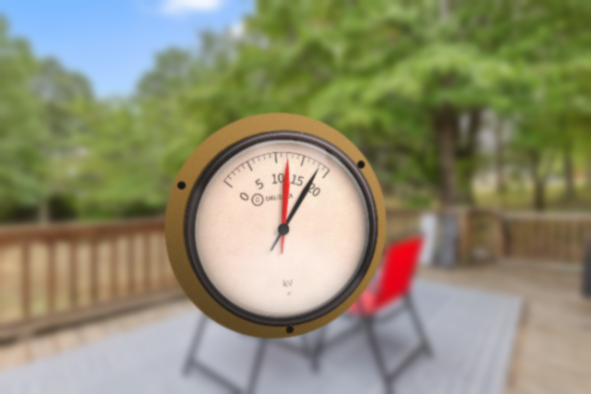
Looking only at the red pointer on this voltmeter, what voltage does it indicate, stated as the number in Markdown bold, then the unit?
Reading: **12** kV
